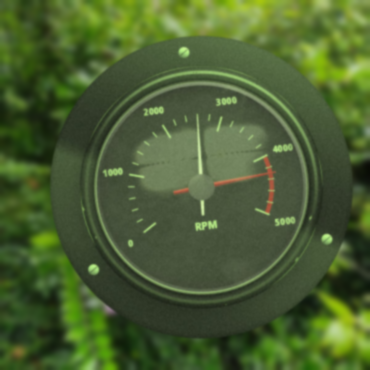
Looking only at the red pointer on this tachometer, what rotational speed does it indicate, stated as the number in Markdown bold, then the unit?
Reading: **4300** rpm
